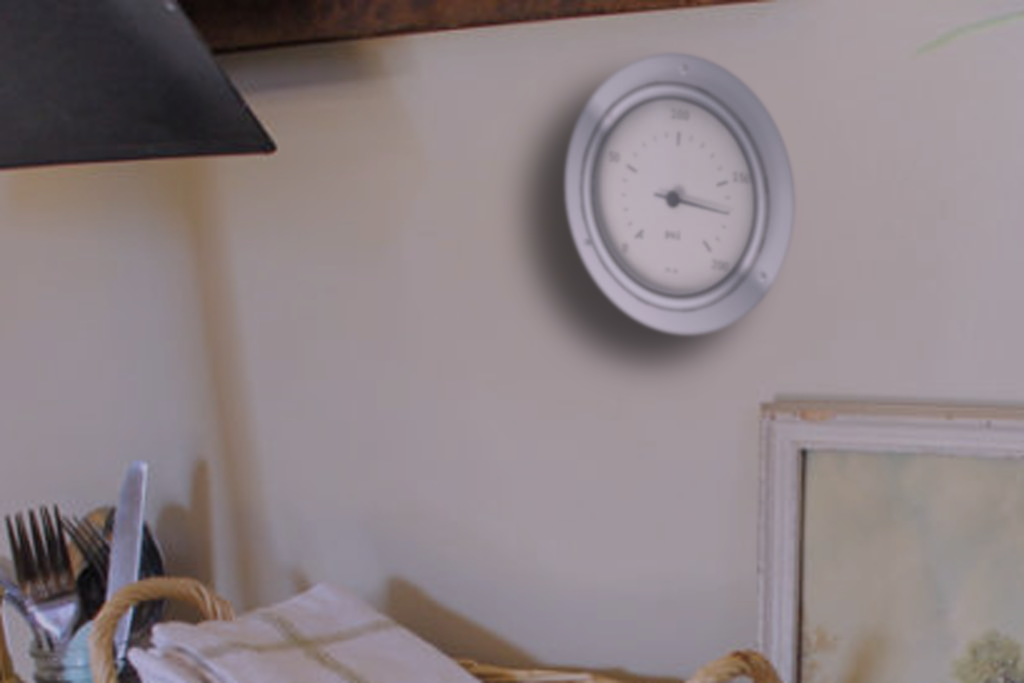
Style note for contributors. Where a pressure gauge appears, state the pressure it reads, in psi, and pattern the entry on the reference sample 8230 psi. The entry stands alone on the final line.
170 psi
